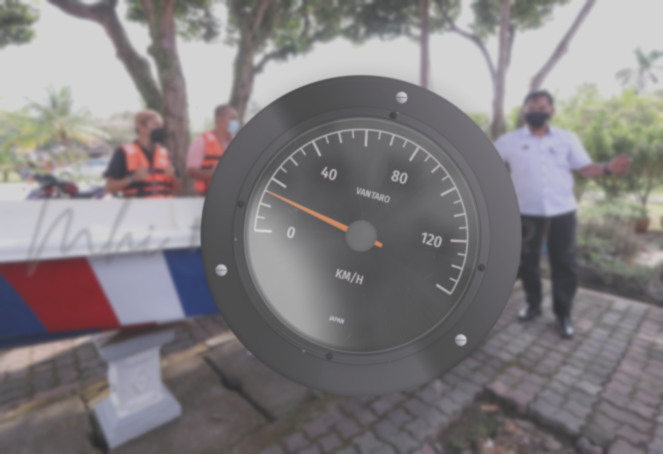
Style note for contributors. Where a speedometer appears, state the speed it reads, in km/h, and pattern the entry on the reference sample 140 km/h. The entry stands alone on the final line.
15 km/h
